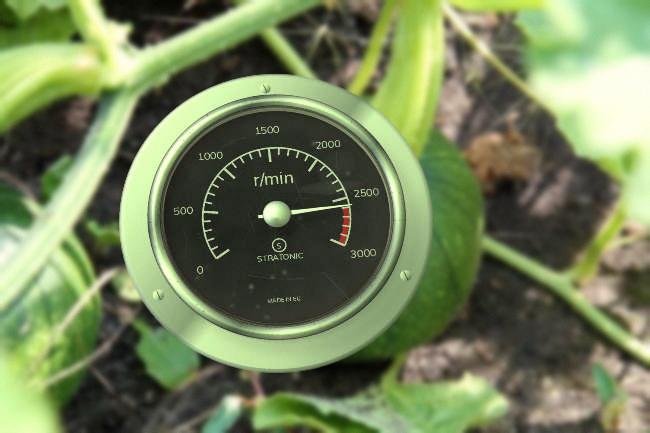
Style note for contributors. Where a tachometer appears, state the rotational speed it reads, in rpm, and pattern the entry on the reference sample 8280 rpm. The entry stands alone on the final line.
2600 rpm
